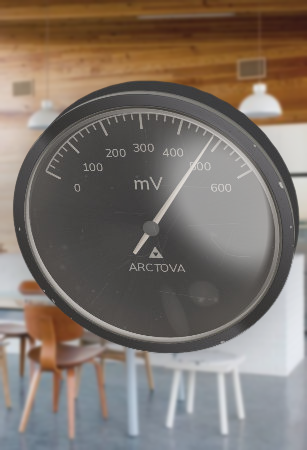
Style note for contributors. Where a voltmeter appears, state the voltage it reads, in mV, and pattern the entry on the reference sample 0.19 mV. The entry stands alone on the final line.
480 mV
